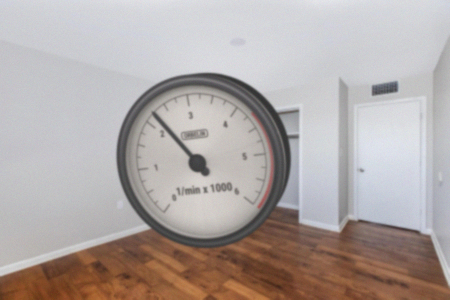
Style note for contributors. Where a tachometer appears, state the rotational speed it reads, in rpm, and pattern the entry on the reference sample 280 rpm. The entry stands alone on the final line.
2250 rpm
